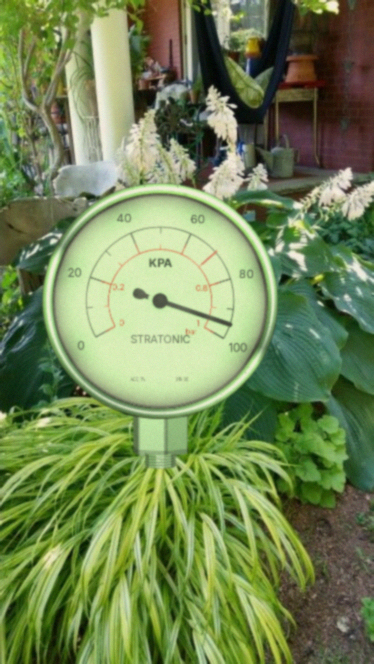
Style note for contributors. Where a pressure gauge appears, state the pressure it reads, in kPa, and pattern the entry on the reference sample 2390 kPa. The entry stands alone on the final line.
95 kPa
